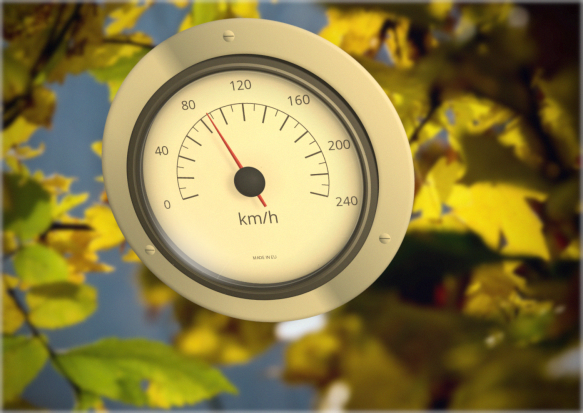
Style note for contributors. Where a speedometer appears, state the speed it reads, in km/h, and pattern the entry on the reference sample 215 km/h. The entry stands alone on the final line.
90 km/h
